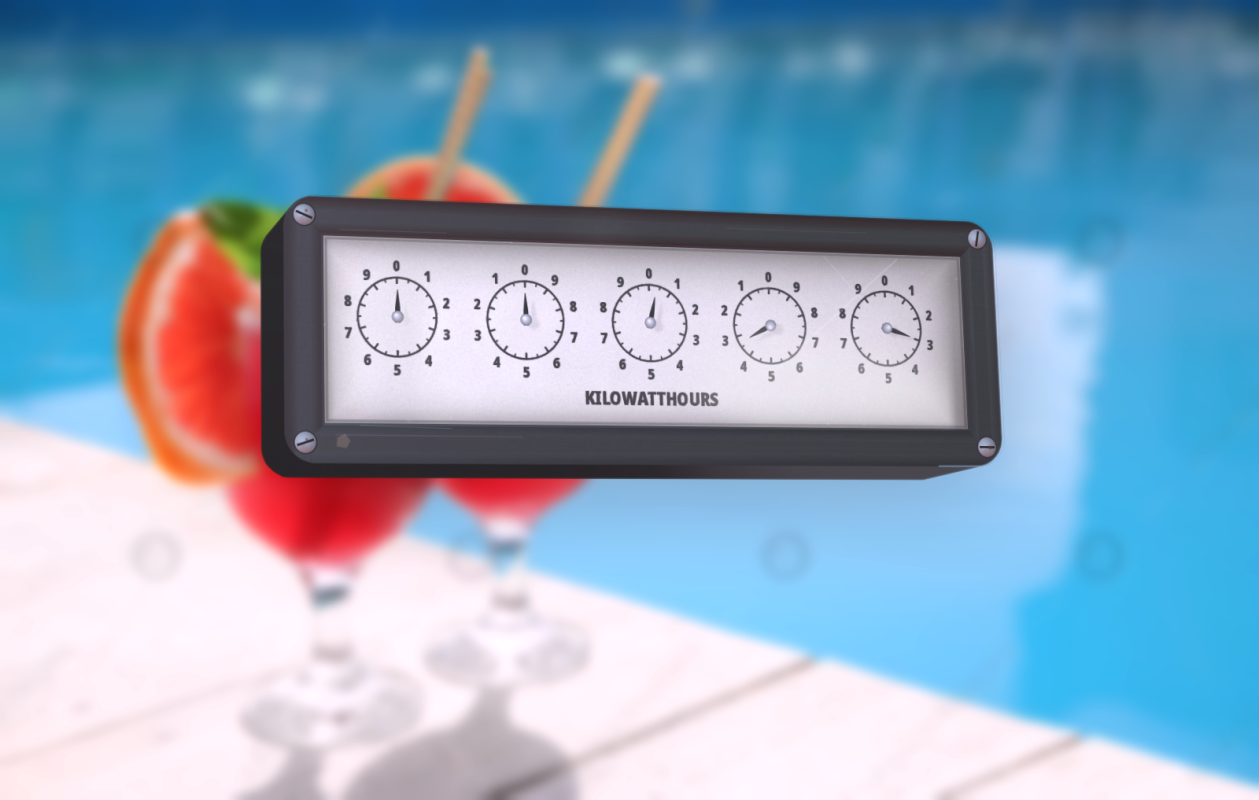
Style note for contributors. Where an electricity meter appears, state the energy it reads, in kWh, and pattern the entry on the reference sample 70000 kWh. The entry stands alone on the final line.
33 kWh
